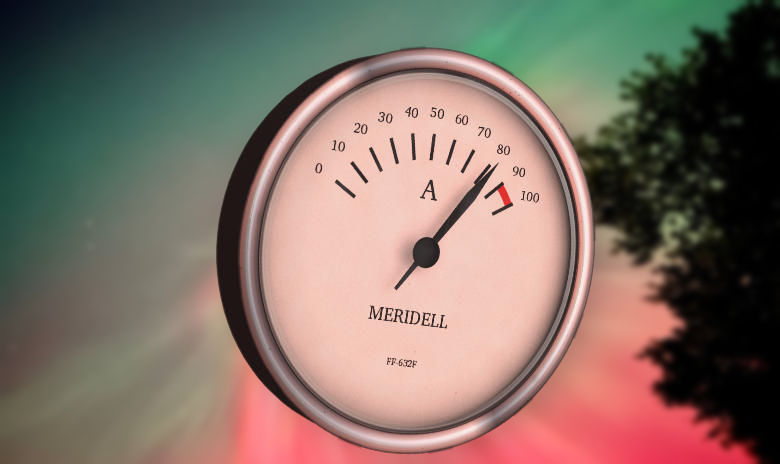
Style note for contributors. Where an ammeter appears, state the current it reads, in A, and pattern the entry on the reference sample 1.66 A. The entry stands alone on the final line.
80 A
